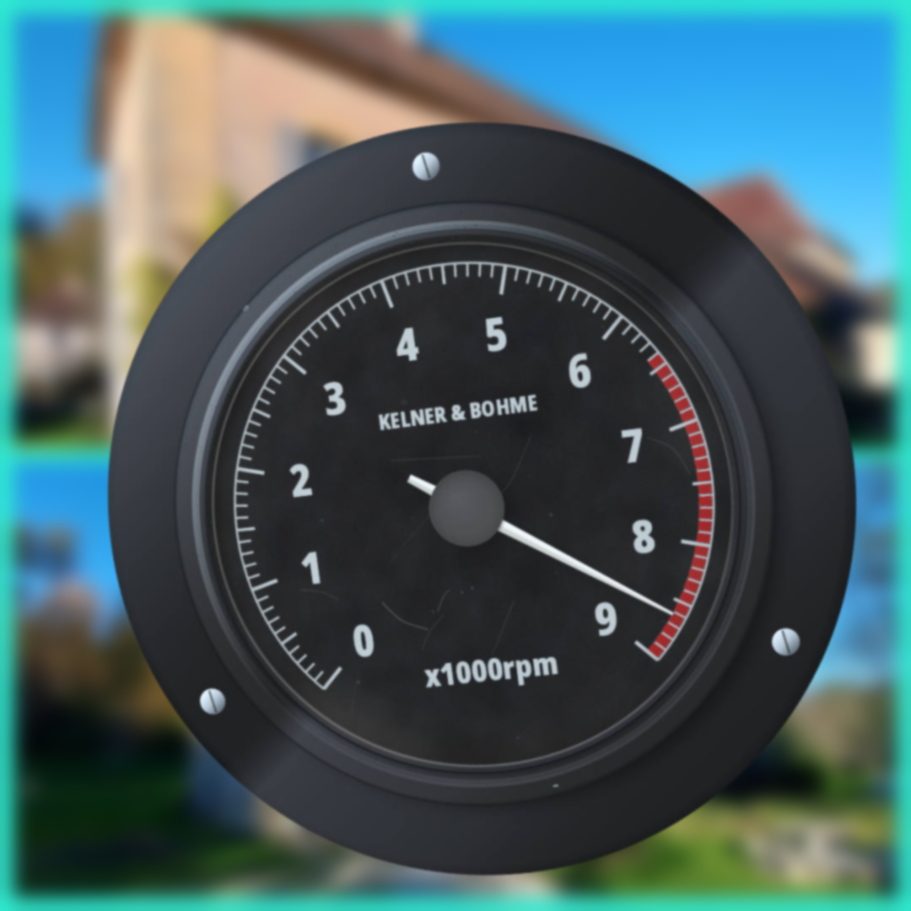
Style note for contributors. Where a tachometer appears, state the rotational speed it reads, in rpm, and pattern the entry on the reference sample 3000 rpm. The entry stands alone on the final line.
8600 rpm
